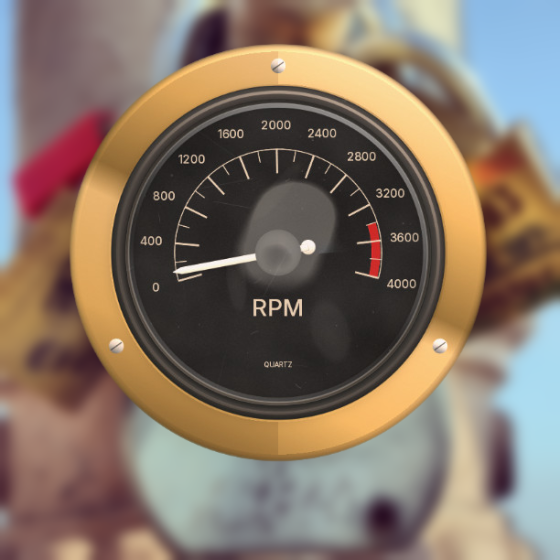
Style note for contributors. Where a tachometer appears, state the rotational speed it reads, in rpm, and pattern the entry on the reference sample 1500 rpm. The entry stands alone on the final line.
100 rpm
